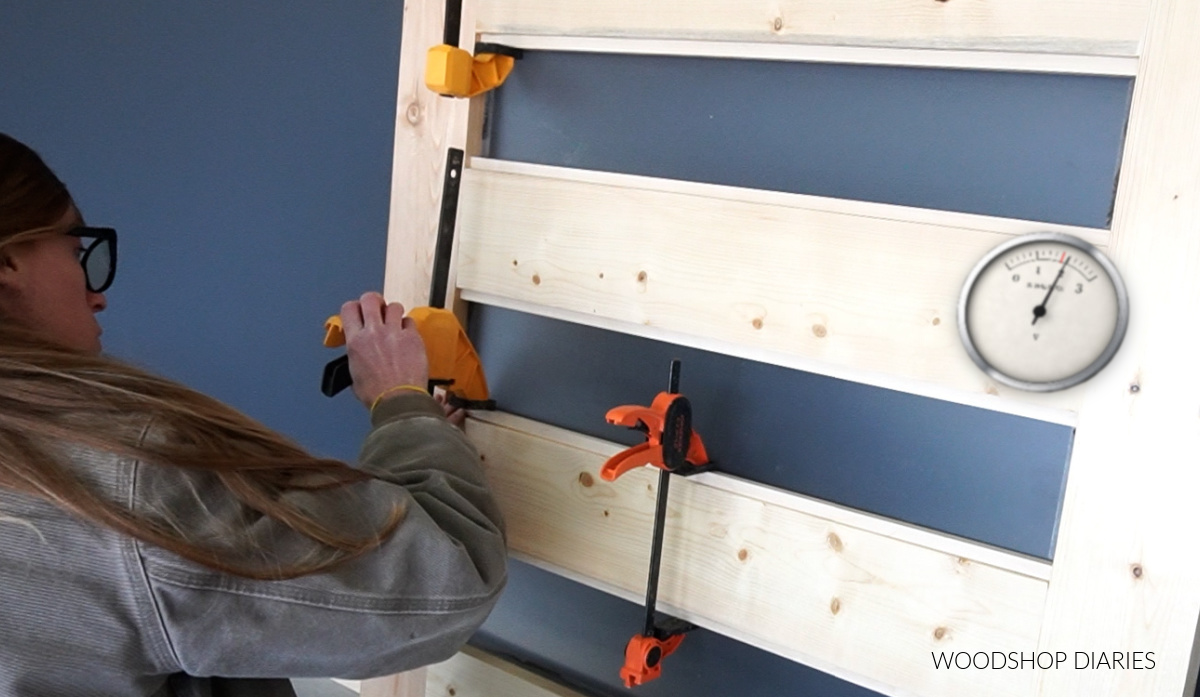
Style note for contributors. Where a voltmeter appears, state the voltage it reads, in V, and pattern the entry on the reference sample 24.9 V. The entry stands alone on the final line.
2 V
